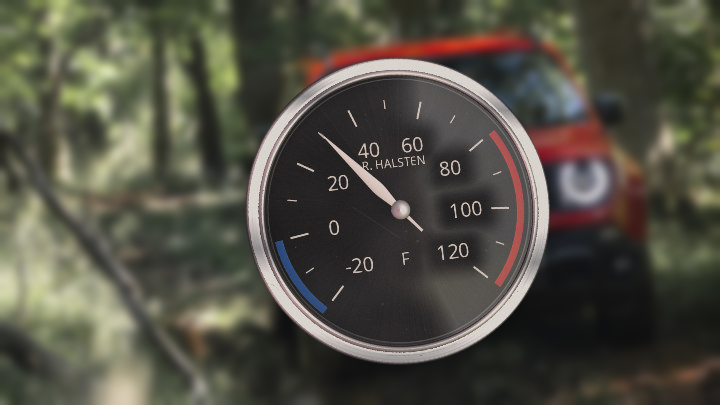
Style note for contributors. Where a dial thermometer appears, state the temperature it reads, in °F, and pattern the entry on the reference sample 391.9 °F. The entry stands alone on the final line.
30 °F
